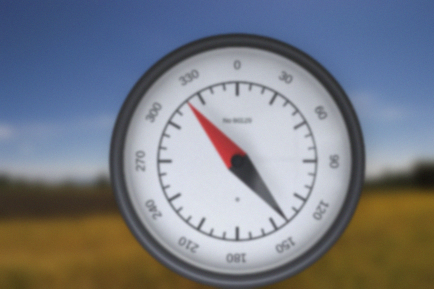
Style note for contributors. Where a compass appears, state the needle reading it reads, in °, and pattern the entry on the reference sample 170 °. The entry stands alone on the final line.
320 °
